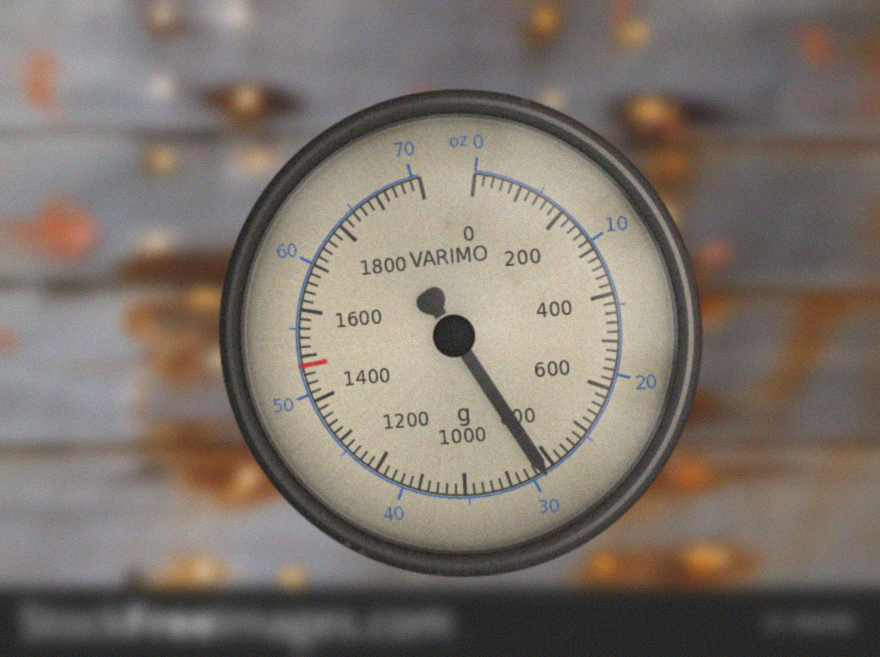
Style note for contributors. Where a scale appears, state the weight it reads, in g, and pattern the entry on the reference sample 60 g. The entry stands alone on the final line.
820 g
